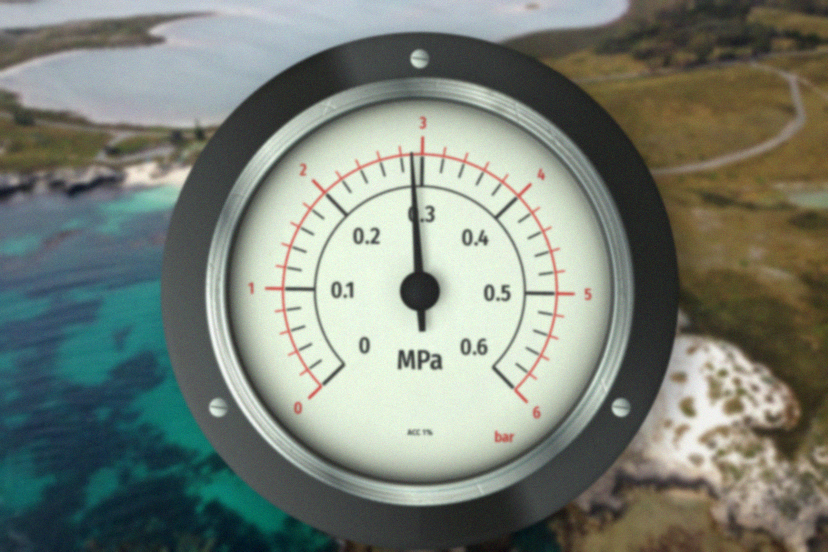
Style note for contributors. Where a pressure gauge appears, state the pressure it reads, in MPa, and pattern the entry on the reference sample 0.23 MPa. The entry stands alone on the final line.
0.29 MPa
